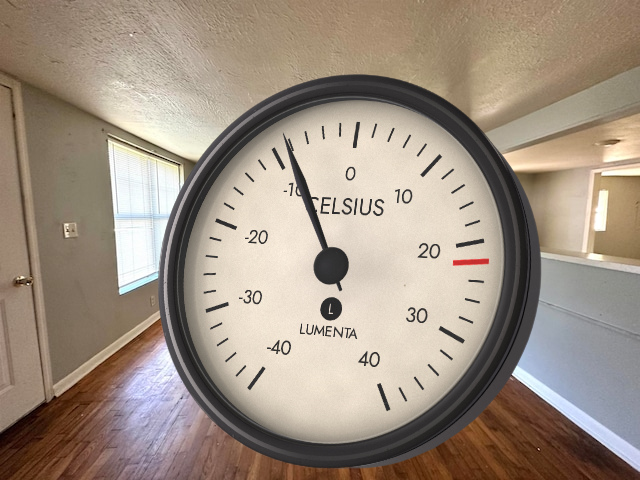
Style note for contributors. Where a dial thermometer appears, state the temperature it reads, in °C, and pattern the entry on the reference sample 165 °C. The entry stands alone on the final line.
-8 °C
